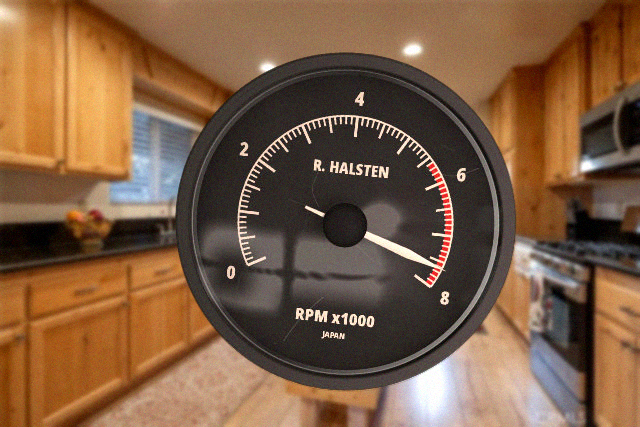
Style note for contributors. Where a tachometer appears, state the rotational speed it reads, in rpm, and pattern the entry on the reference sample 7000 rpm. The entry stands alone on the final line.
7600 rpm
